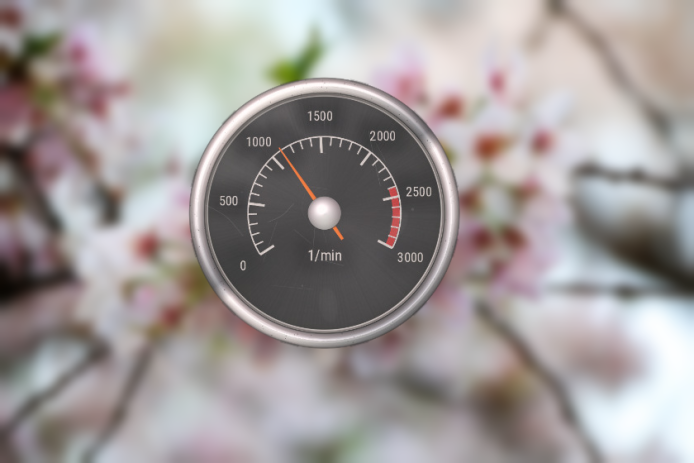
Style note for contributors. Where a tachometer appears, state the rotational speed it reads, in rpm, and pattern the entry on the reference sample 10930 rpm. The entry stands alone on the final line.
1100 rpm
